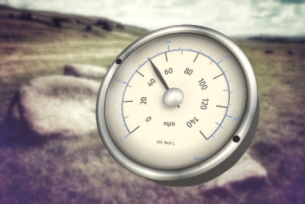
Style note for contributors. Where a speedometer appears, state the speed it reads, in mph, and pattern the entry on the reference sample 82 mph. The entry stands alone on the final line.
50 mph
